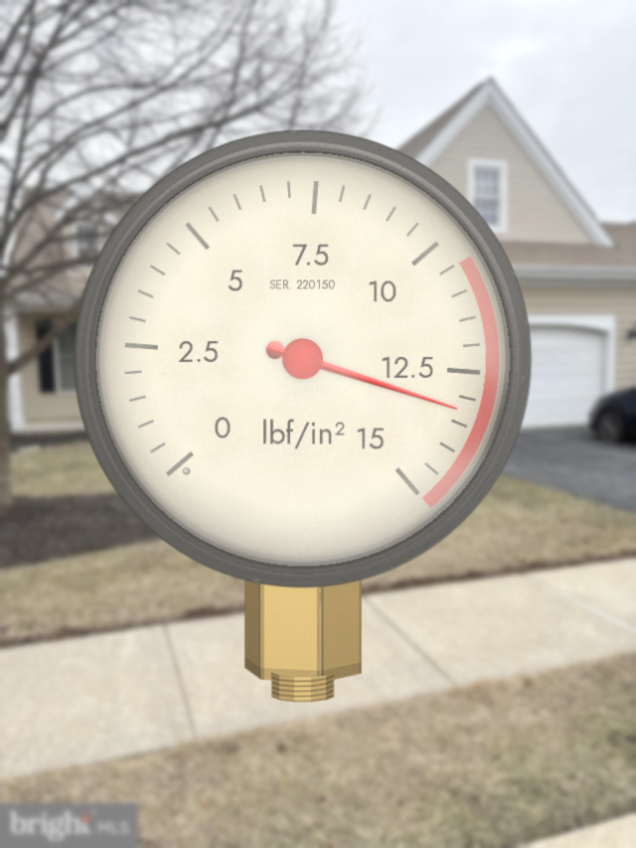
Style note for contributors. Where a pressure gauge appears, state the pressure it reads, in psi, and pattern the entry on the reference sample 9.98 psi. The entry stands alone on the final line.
13.25 psi
